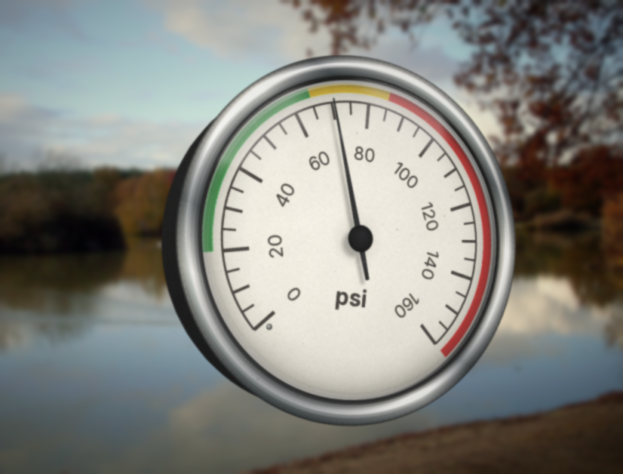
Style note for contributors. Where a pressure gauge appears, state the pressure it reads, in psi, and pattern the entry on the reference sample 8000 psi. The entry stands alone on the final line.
70 psi
